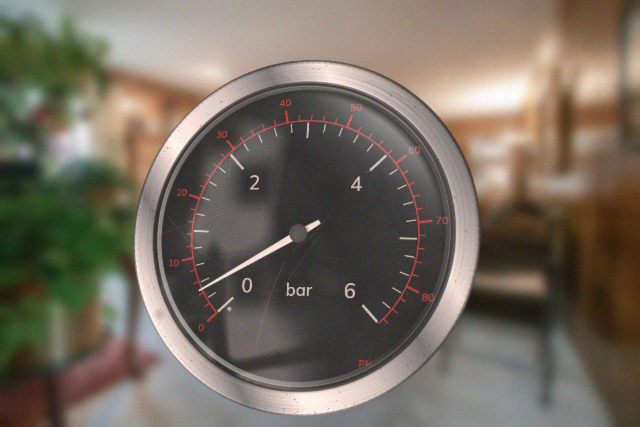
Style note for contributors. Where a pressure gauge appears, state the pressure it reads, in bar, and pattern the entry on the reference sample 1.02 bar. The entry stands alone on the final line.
0.3 bar
